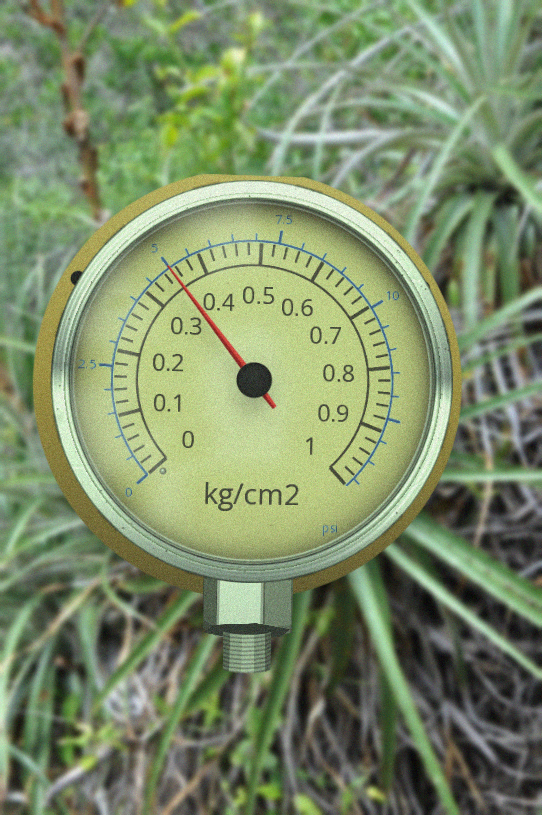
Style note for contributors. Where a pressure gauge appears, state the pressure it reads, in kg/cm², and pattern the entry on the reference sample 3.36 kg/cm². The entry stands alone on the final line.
0.35 kg/cm²
